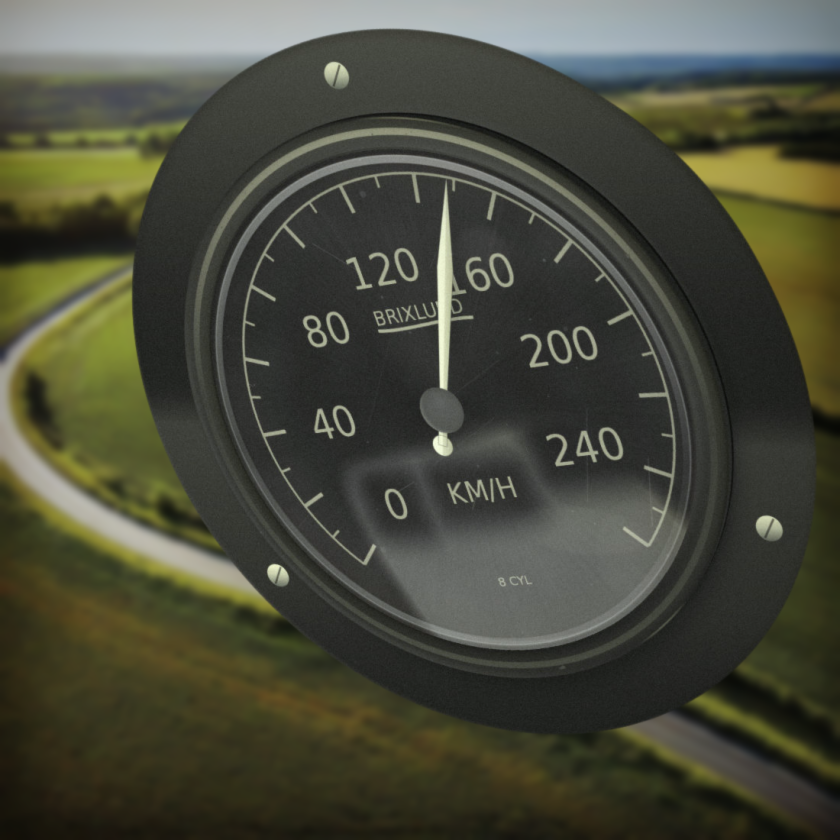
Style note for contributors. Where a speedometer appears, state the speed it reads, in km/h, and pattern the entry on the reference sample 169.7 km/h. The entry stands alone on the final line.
150 km/h
